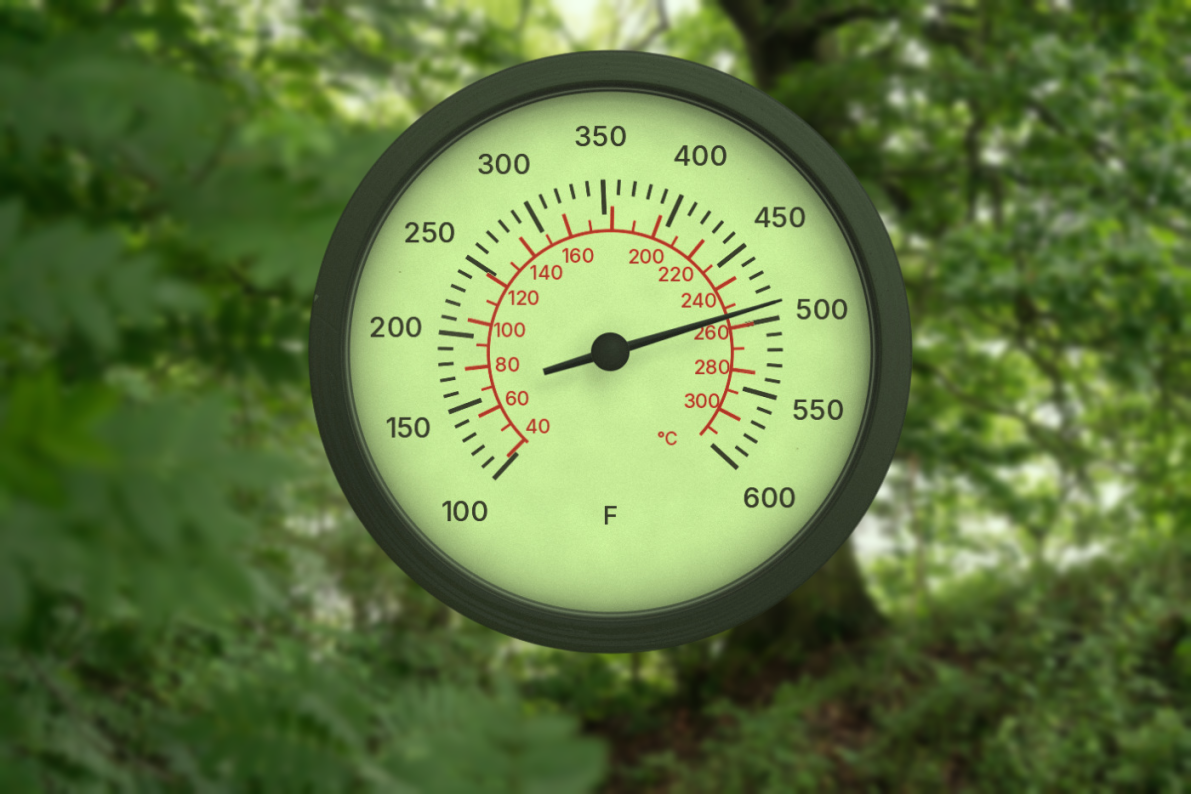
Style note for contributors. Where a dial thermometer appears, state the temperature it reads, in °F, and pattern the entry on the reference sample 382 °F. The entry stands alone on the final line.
490 °F
